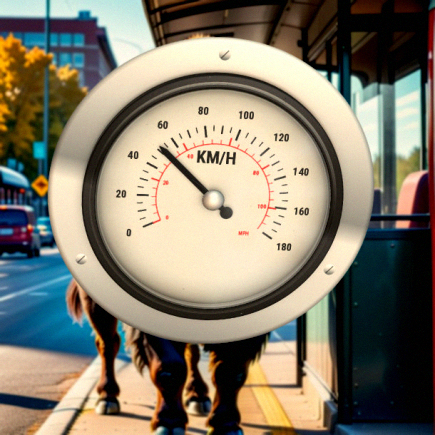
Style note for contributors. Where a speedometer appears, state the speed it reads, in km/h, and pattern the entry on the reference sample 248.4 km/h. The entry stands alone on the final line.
52.5 km/h
